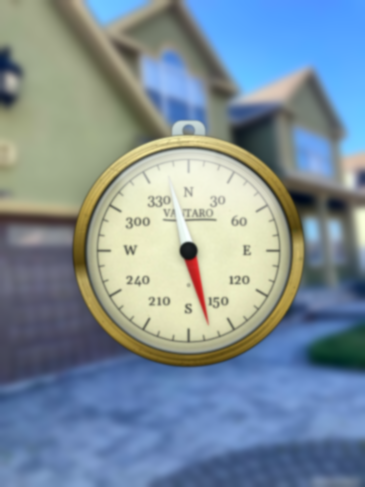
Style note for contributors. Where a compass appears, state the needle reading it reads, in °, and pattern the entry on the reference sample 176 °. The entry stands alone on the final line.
165 °
